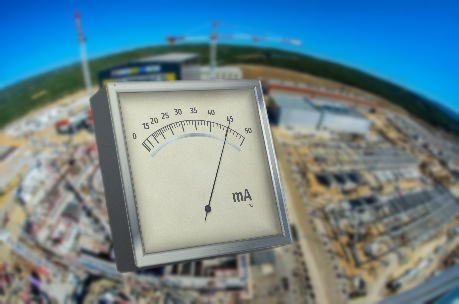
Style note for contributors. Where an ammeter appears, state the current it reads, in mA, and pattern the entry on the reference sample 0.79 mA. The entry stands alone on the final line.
45 mA
